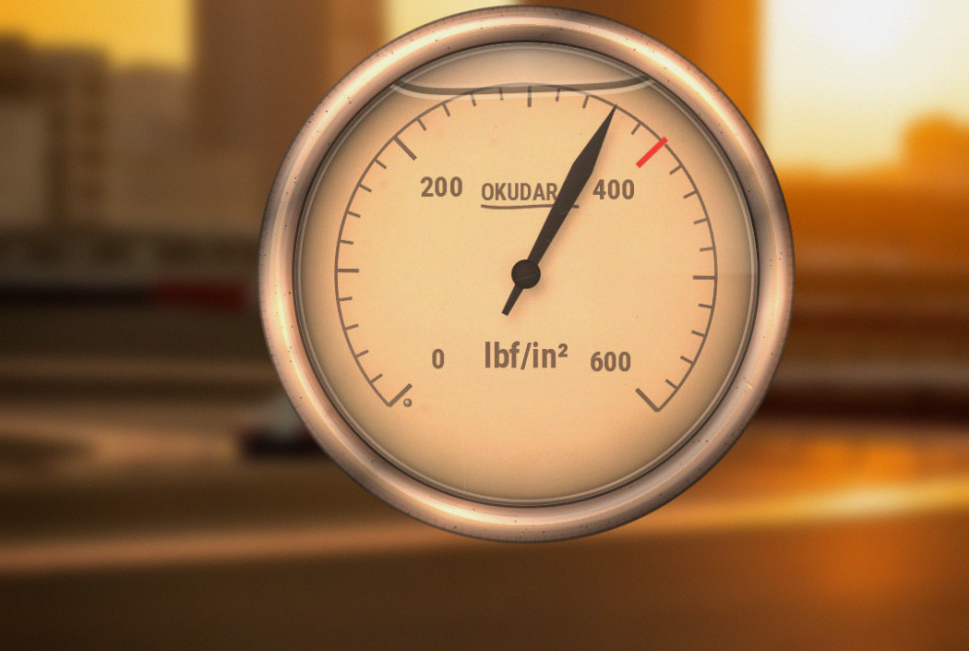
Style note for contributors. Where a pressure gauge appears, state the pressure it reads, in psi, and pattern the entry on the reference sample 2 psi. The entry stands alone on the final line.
360 psi
